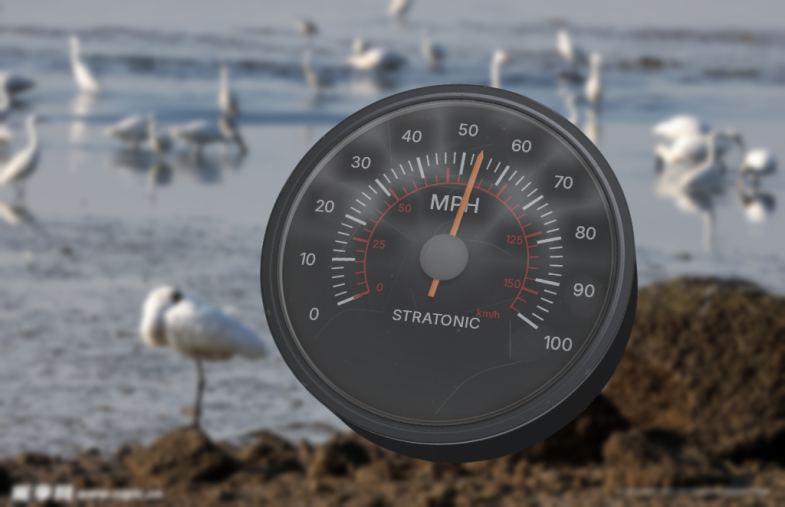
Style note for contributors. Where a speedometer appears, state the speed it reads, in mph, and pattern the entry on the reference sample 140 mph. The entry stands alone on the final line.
54 mph
